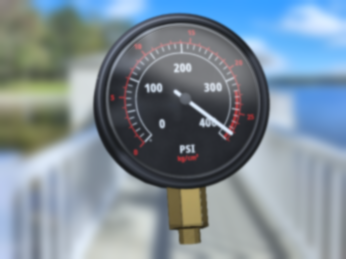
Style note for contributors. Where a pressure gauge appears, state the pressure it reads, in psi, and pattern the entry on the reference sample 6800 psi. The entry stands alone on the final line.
390 psi
